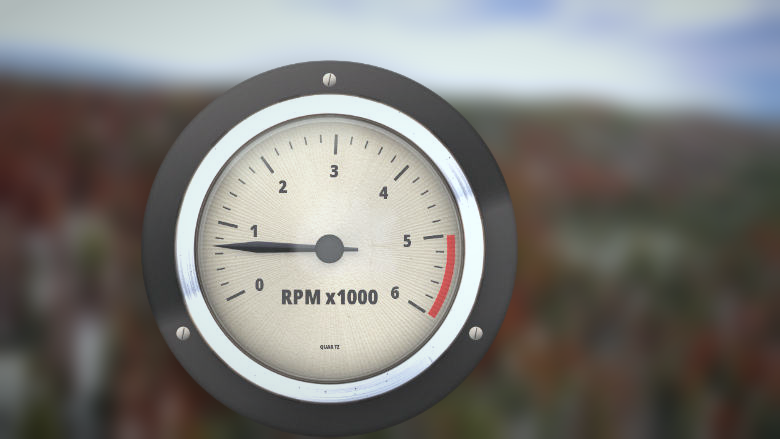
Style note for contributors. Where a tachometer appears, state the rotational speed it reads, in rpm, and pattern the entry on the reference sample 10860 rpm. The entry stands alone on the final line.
700 rpm
